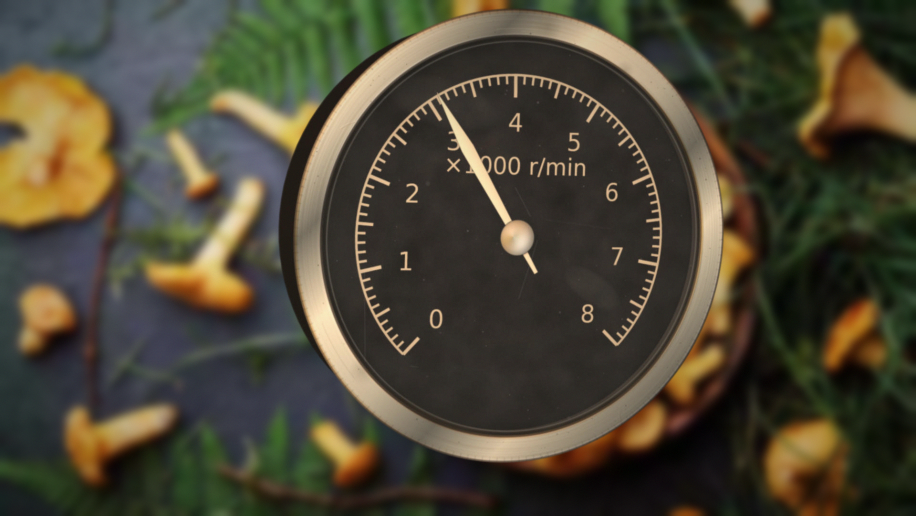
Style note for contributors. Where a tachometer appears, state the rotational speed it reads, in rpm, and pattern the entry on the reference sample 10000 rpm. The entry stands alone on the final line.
3100 rpm
